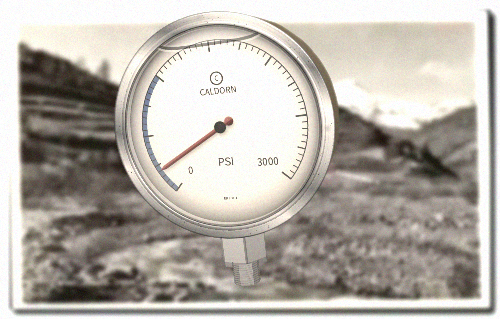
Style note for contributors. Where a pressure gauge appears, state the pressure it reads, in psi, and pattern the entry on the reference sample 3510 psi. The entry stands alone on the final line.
200 psi
